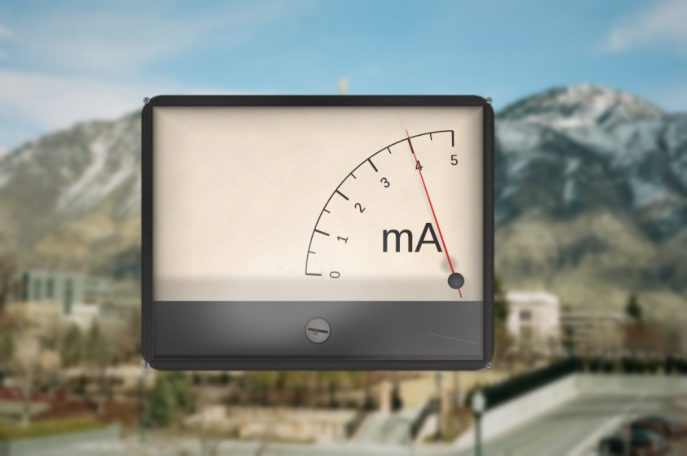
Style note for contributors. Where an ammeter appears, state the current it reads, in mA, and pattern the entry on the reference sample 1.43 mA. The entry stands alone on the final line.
4 mA
